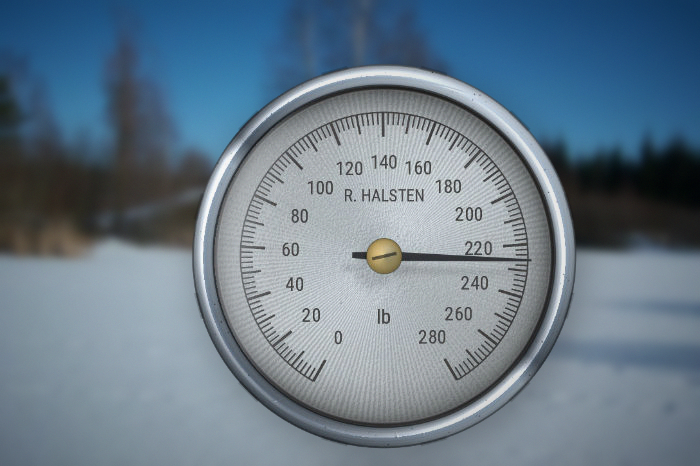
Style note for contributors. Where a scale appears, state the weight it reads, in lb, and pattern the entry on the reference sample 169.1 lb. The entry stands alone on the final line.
226 lb
